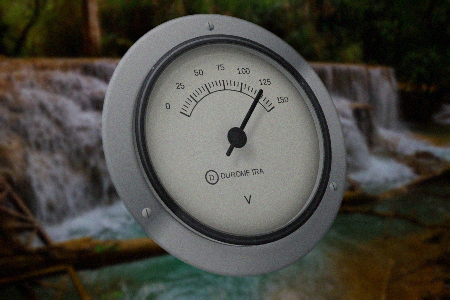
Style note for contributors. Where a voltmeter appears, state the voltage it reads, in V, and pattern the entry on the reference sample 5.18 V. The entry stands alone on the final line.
125 V
